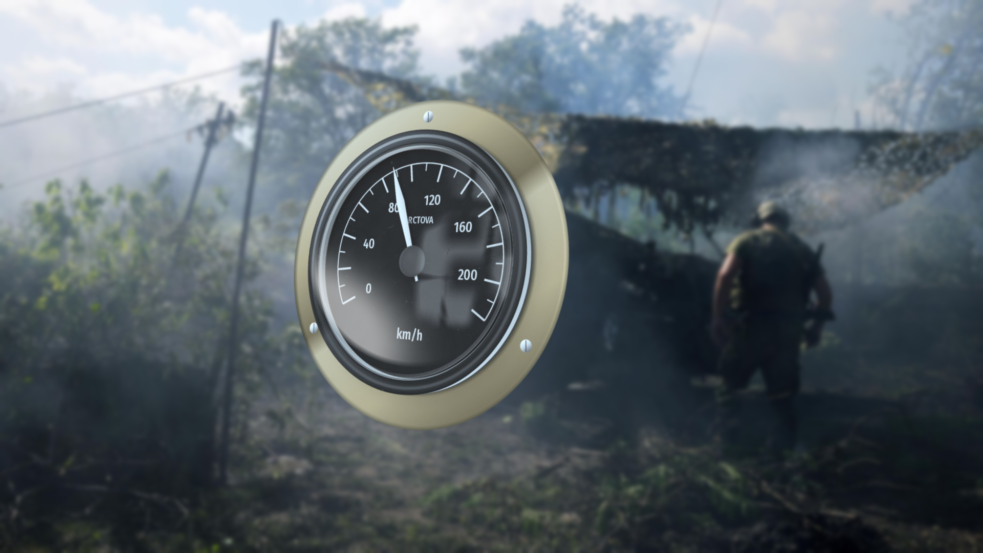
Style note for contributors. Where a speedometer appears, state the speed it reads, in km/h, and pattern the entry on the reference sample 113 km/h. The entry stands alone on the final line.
90 km/h
